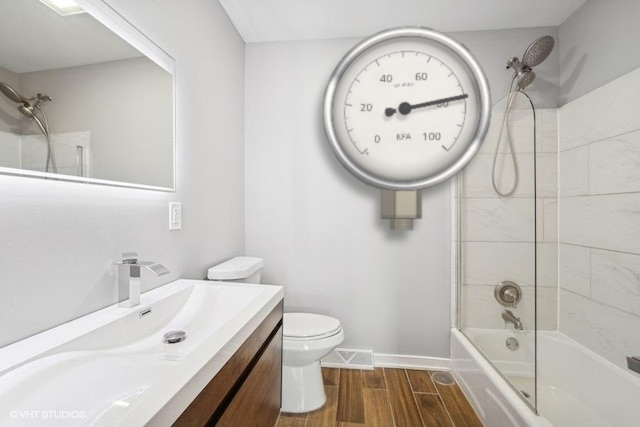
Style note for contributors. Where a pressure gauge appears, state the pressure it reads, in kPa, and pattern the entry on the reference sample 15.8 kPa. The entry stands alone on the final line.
80 kPa
